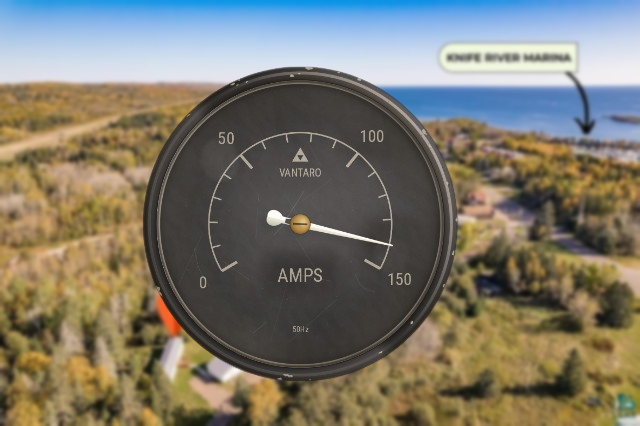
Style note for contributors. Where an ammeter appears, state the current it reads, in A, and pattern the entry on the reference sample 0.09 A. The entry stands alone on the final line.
140 A
